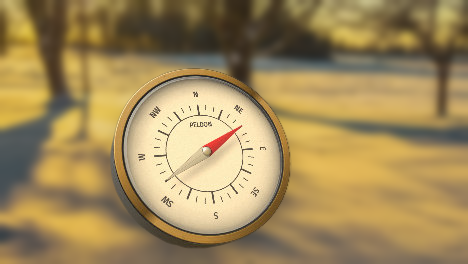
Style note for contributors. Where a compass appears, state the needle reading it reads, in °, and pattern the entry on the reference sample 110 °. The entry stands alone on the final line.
60 °
